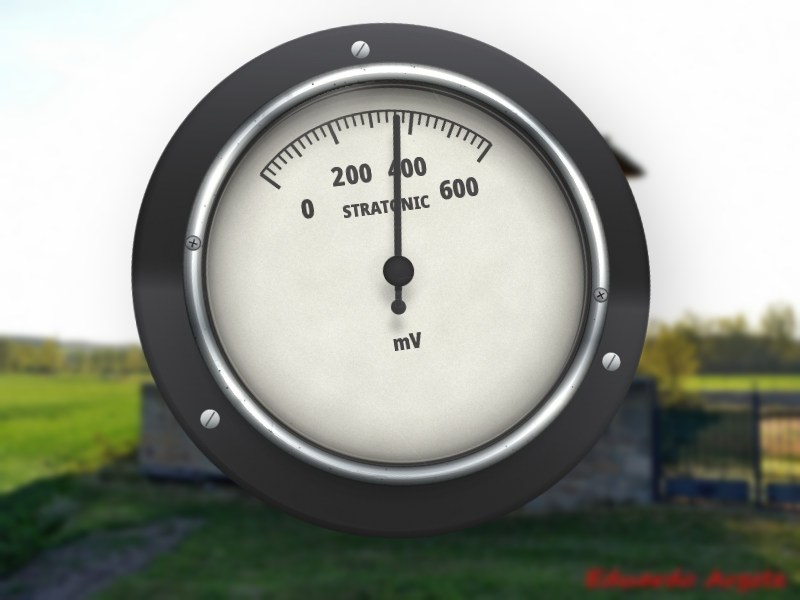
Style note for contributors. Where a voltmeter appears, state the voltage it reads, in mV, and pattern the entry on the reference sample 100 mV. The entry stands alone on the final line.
360 mV
